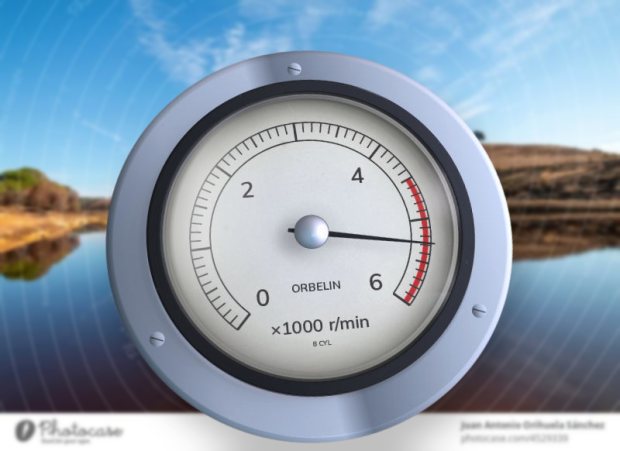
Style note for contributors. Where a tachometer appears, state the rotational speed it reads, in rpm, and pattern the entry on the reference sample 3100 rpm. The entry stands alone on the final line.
5300 rpm
